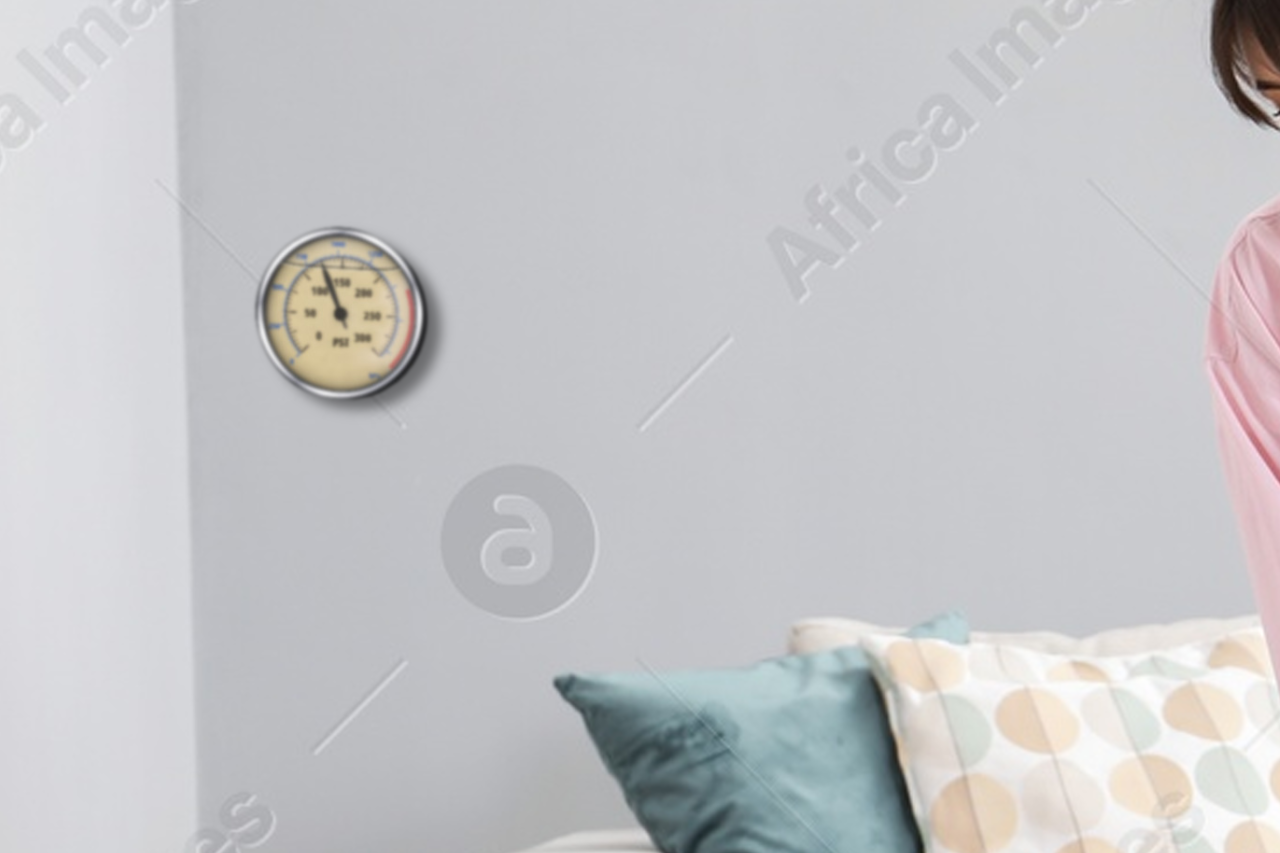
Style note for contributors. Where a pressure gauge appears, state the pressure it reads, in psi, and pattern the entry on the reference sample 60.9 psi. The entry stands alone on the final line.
125 psi
